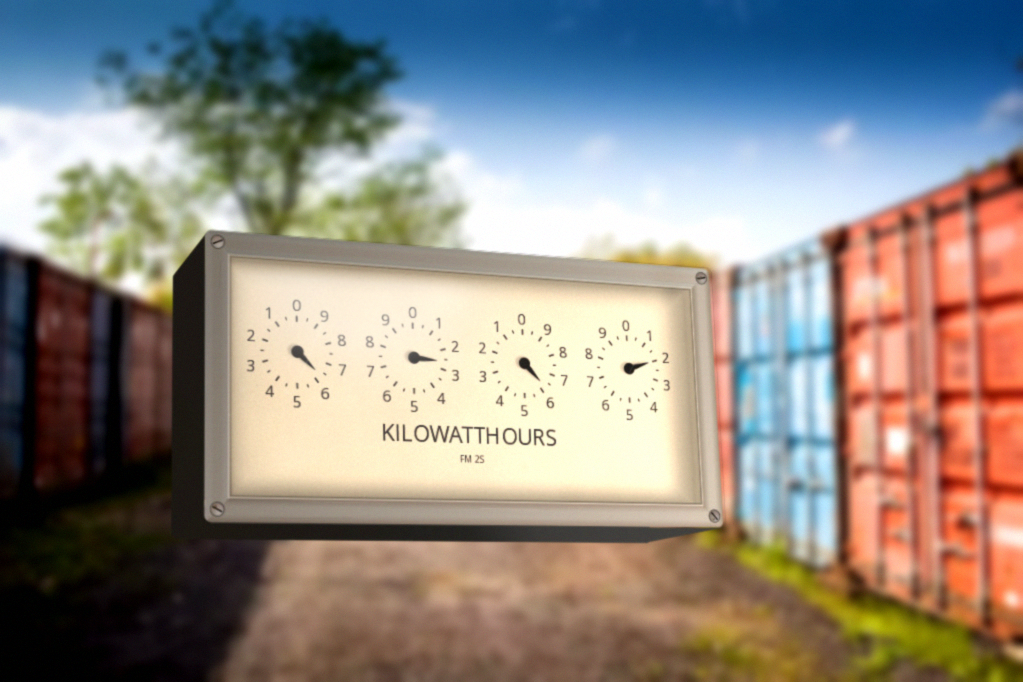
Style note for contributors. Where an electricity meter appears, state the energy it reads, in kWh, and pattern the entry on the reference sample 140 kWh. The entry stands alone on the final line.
6262 kWh
